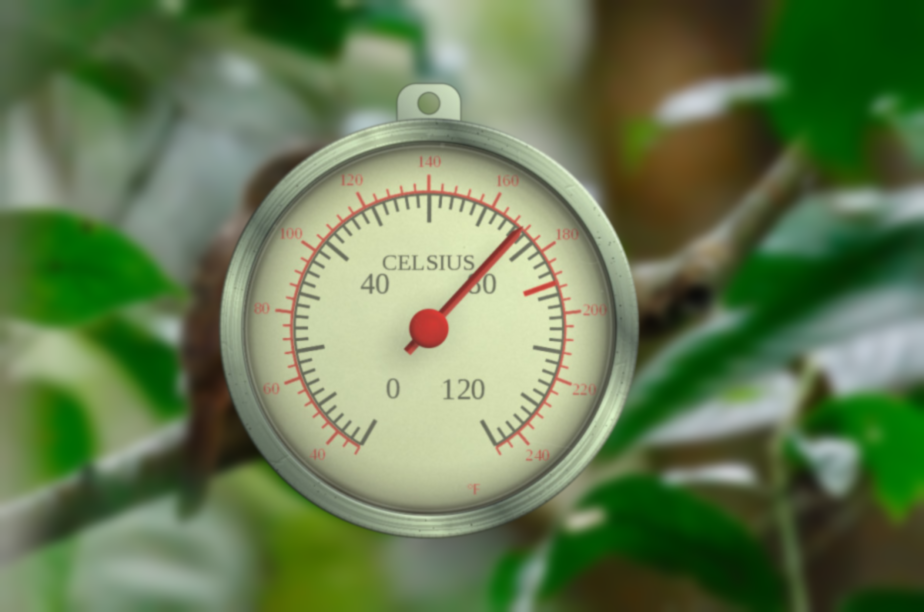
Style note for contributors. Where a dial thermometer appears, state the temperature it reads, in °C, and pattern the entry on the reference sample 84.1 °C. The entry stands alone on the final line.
77 °C
